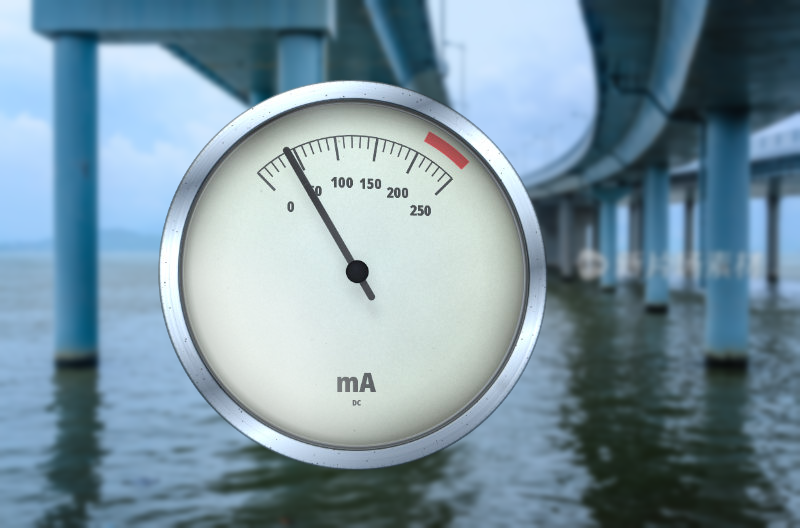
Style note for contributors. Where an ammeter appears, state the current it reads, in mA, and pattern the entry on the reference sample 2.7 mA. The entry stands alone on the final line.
40 mA
